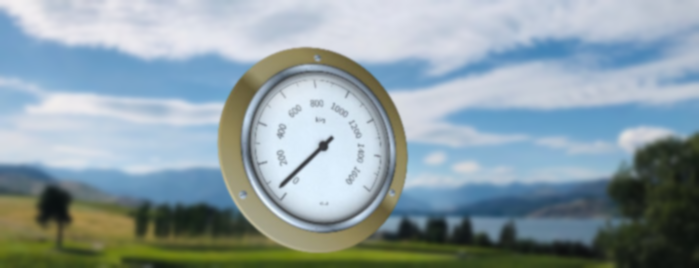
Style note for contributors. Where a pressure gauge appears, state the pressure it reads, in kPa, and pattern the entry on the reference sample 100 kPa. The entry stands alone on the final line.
50 kPa
